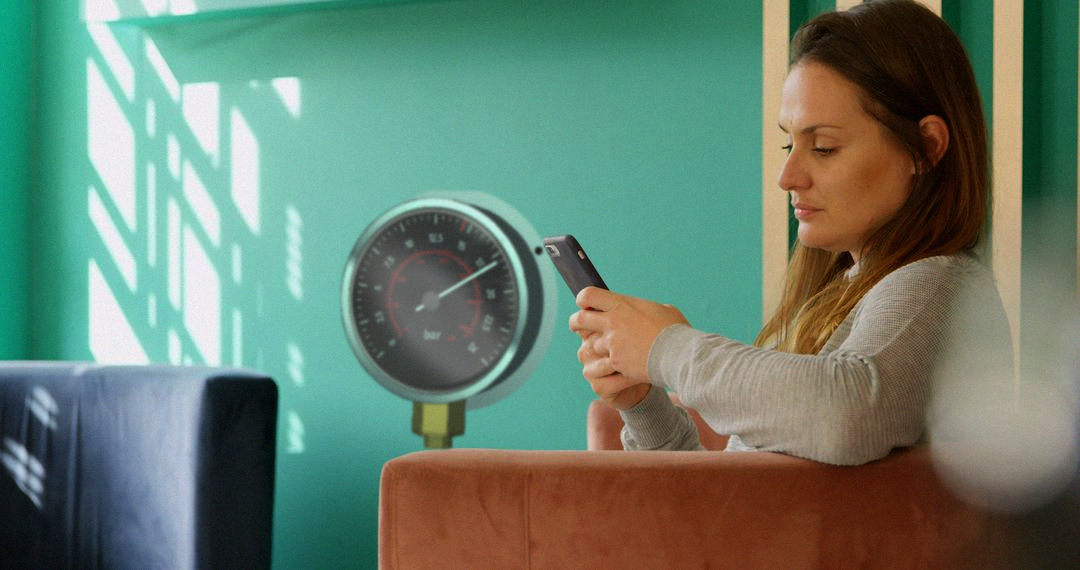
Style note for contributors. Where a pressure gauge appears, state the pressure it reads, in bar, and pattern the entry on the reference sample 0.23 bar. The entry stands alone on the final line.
18 bar
